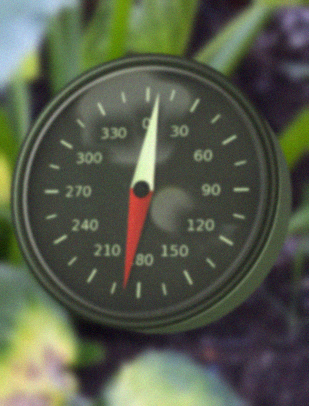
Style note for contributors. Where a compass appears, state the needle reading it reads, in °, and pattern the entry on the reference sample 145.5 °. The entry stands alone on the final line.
187.5 °
